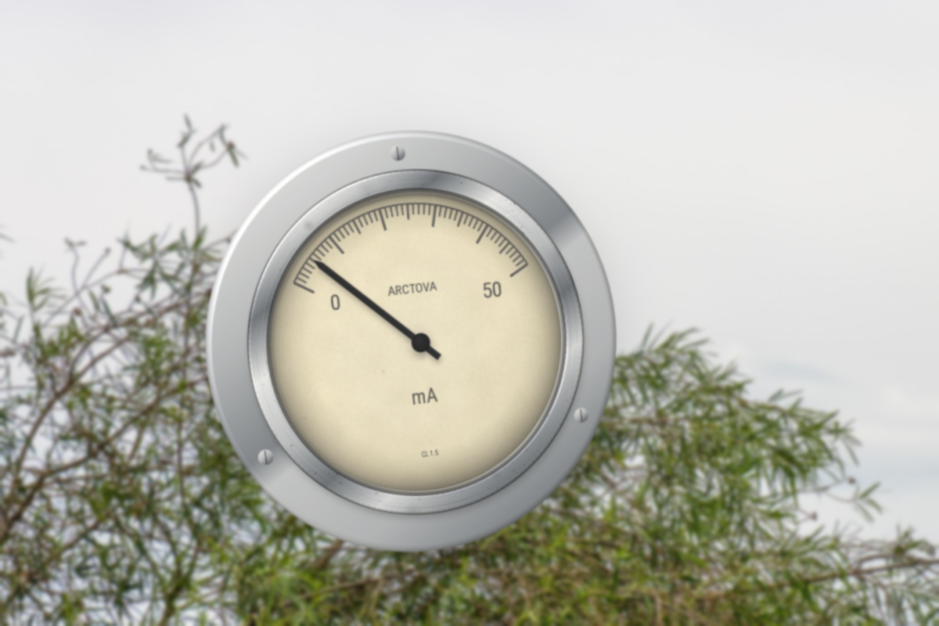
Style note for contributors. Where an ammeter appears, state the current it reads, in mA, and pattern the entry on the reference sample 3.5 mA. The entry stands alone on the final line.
5 mA
